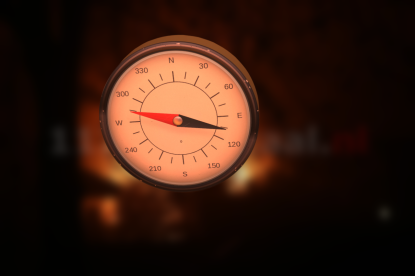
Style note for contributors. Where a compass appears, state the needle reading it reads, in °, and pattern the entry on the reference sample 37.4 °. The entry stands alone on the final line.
285 °
